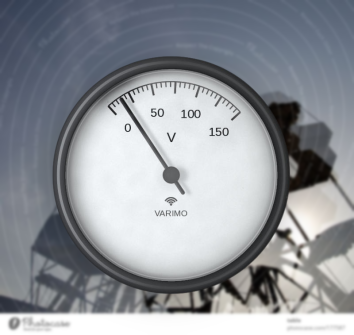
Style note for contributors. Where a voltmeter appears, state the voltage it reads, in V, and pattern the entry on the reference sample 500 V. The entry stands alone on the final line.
15 V
